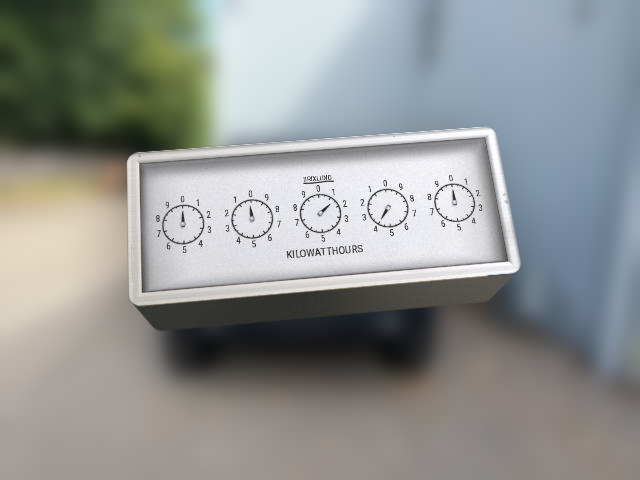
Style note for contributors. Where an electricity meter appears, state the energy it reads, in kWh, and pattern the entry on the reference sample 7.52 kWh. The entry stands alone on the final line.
140 kWh
